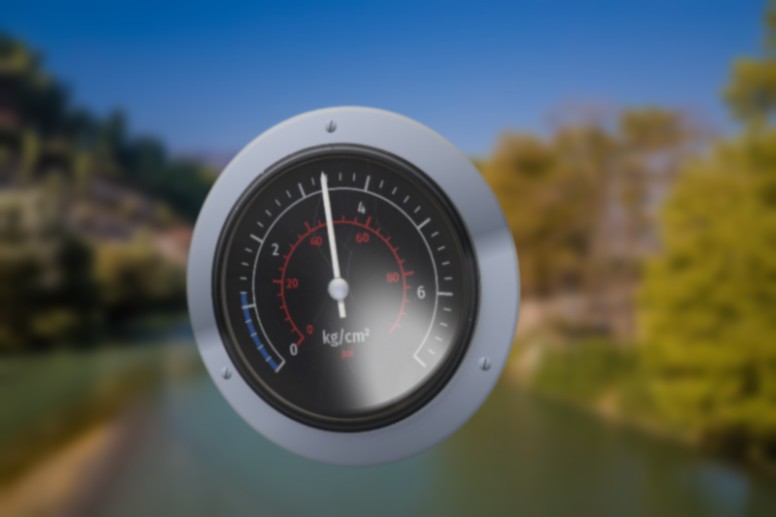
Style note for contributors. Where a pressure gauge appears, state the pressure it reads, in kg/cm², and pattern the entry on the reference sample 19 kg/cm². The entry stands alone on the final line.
3.4 kg/cm²
